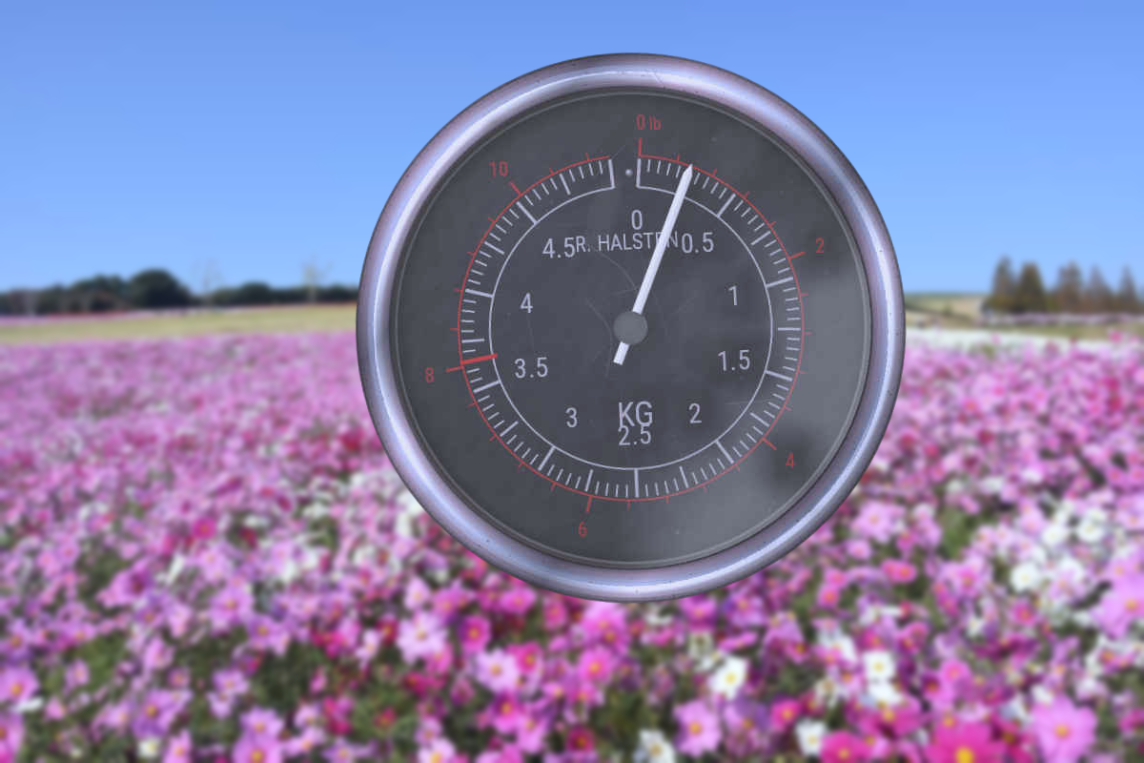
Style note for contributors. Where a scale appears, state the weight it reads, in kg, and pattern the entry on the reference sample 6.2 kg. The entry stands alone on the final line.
0.25 kg
